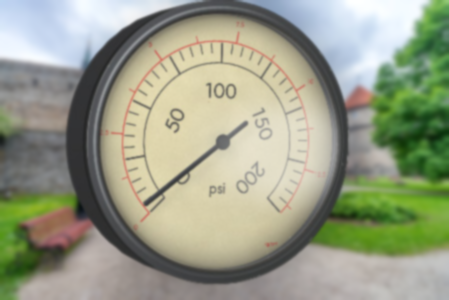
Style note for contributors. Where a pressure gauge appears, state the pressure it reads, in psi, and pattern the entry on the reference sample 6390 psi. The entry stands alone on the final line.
5 psi
